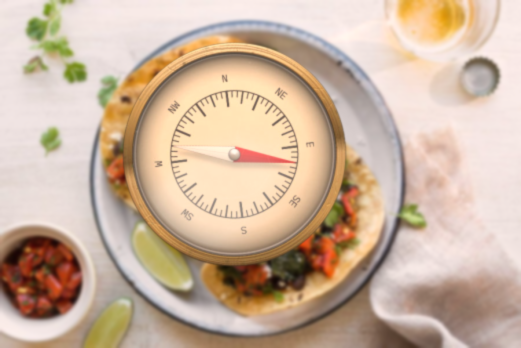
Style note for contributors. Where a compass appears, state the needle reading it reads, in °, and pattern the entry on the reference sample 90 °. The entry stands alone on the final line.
105 °
